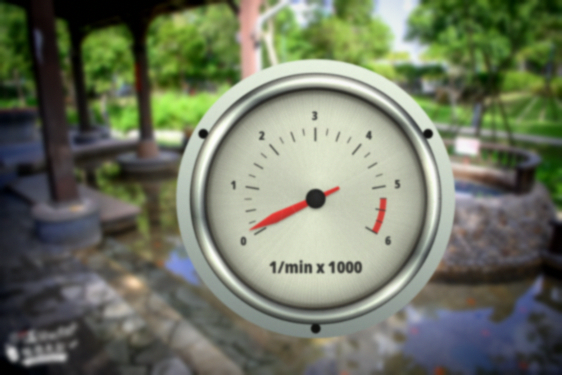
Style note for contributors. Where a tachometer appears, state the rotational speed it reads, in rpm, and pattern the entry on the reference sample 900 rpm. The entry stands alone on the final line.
125 rpm
